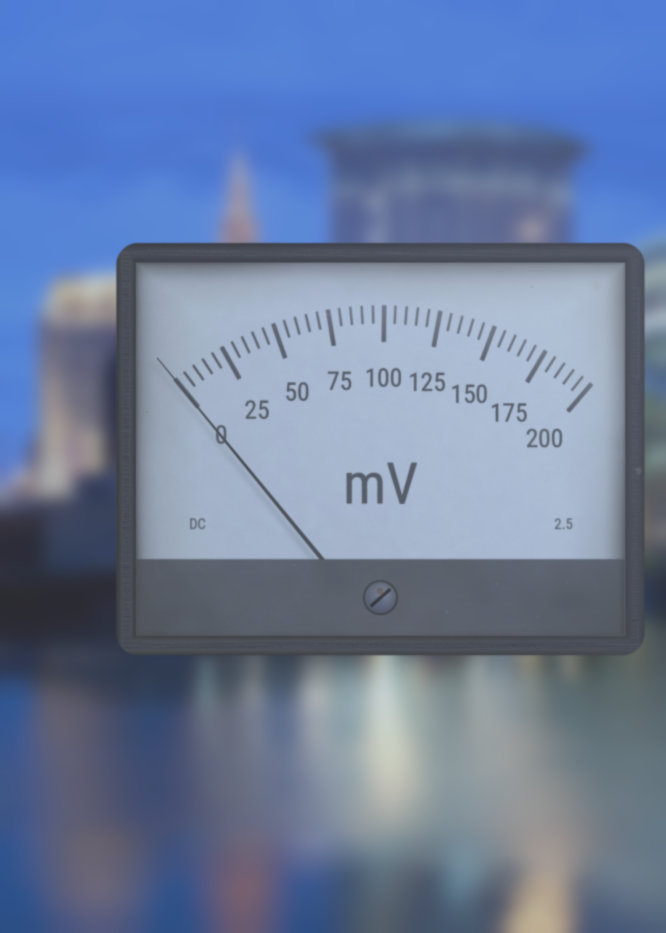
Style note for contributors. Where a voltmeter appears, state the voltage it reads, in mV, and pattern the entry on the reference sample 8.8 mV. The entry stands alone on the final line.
0 mV
